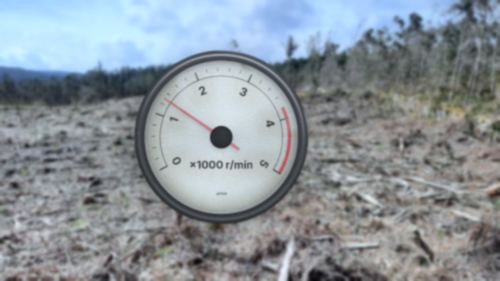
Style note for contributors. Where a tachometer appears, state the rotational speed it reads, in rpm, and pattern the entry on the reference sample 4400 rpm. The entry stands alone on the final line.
1300 rpm
